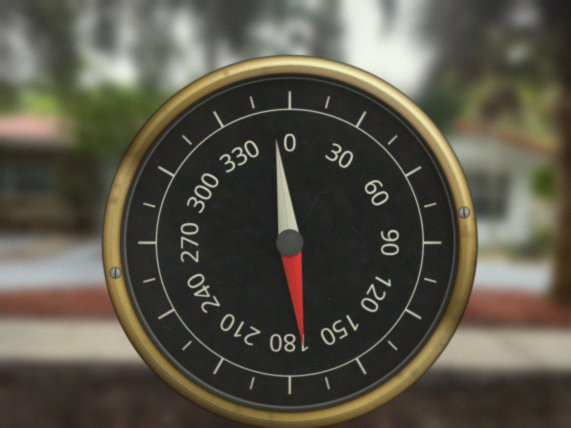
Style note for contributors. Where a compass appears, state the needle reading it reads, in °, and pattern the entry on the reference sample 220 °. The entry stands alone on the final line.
172.5 °
